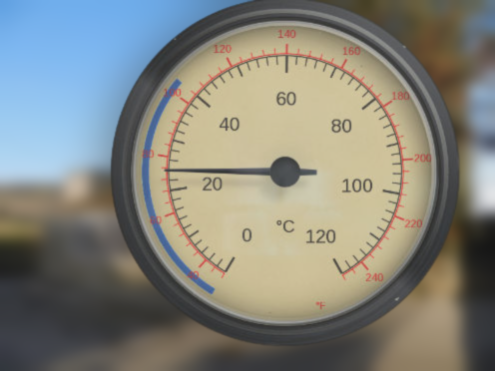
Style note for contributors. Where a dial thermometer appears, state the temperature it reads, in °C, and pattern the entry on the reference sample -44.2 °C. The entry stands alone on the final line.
24 °C
